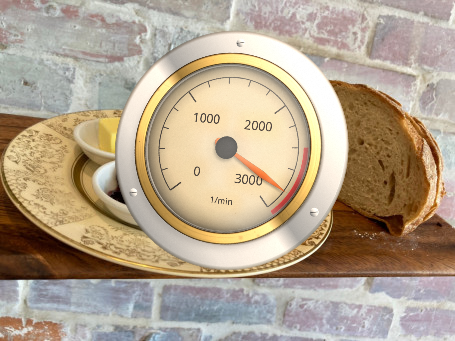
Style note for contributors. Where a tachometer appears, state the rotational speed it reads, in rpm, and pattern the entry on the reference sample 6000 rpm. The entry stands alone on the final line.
2800 rpm
